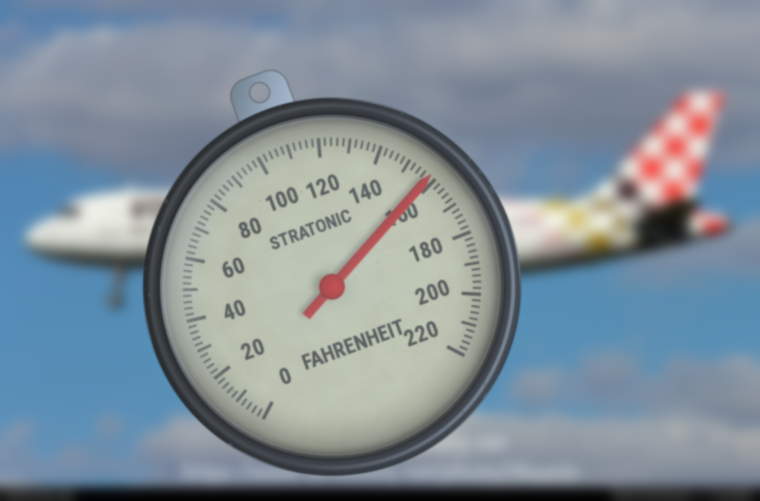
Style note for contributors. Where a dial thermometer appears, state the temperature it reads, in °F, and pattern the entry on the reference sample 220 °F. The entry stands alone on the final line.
158 °F
